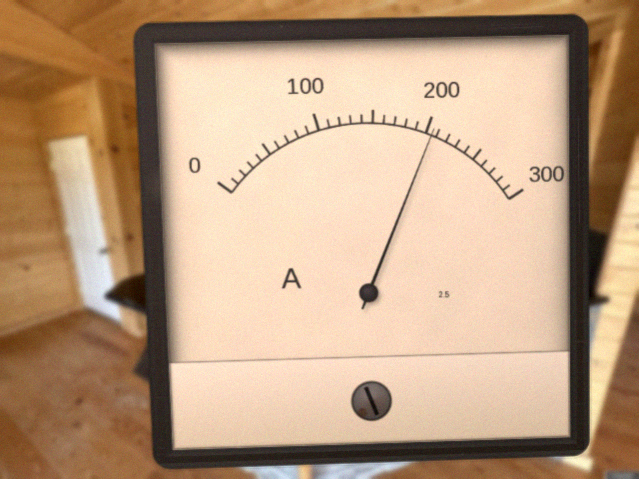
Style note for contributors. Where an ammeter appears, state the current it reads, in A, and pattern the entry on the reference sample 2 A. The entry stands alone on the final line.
205 A
